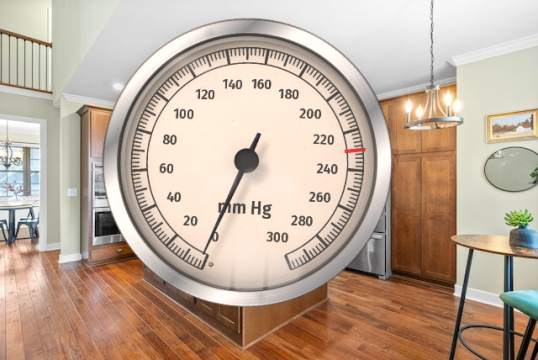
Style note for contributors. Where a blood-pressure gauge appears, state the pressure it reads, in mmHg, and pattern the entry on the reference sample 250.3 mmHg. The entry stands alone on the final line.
2 mmHg
